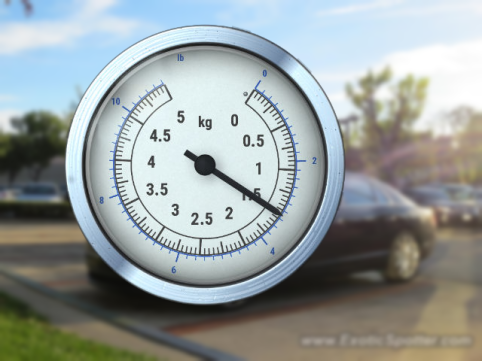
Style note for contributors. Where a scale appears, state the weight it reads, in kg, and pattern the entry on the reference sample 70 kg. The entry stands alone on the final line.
1.5 kg
